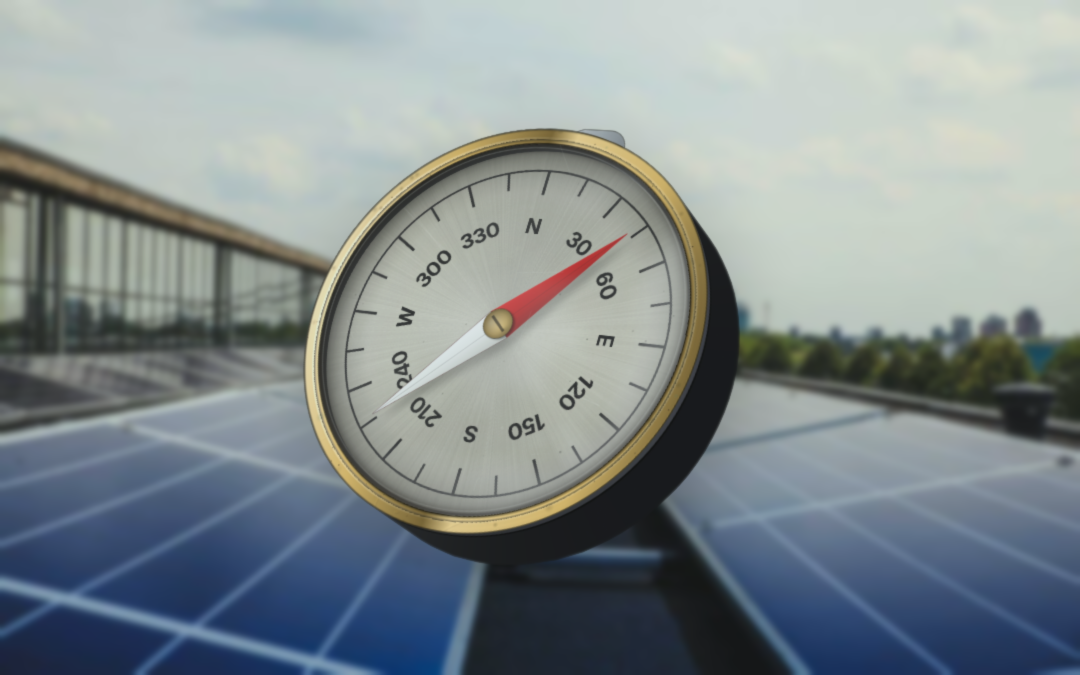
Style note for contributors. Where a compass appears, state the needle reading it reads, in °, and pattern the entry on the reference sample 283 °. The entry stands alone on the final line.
45 °
